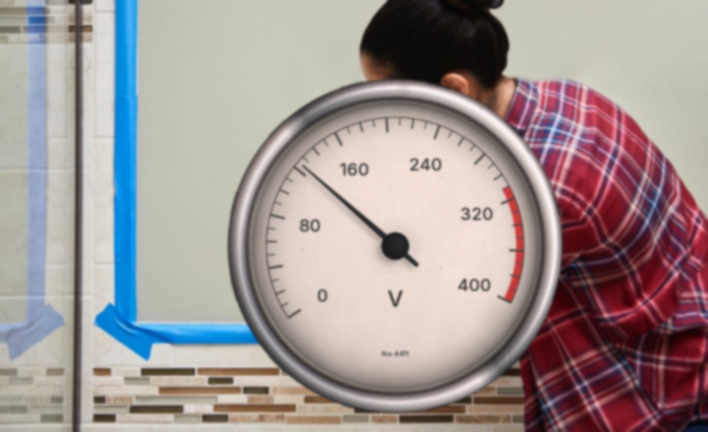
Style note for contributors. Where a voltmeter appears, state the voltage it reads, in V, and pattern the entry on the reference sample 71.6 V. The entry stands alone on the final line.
125 V
